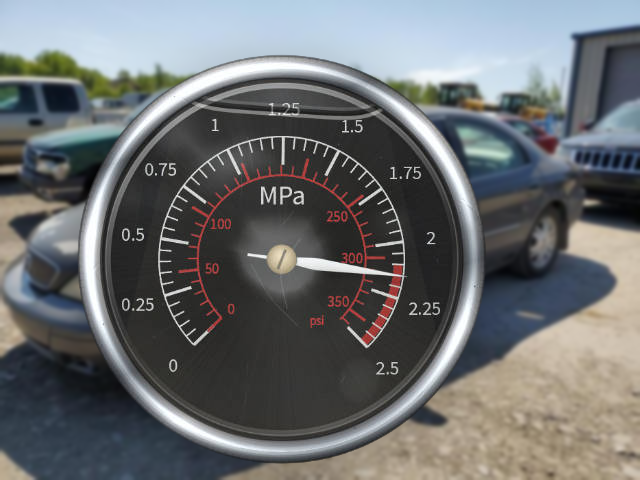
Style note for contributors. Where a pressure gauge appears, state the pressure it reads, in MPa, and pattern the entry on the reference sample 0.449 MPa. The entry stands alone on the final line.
2.15 MPa
